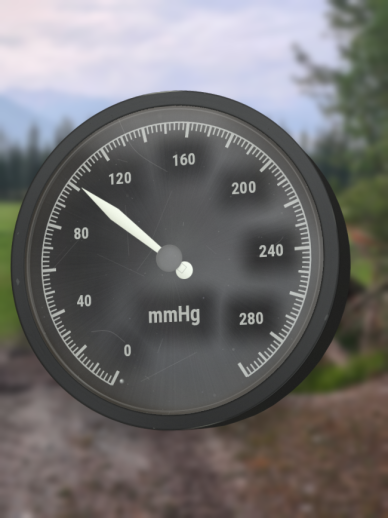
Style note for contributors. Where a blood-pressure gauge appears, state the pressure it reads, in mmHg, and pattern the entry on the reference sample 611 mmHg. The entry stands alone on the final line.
102 mmHg
